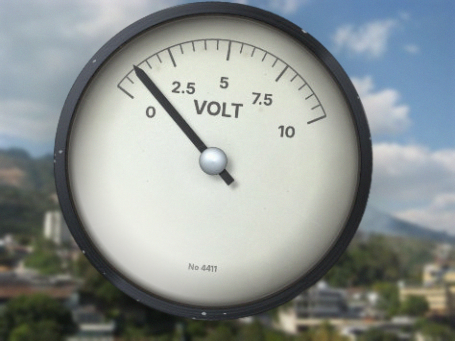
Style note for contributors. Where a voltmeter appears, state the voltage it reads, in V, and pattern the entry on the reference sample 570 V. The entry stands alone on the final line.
1 V
